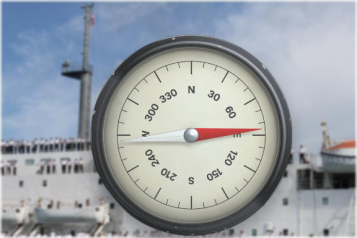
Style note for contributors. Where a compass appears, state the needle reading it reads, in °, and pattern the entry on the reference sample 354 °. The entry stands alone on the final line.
85 °
